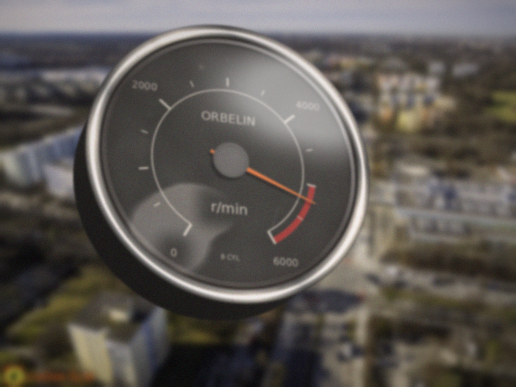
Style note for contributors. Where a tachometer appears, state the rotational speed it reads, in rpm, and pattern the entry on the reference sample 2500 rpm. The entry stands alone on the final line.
5250 rpm
